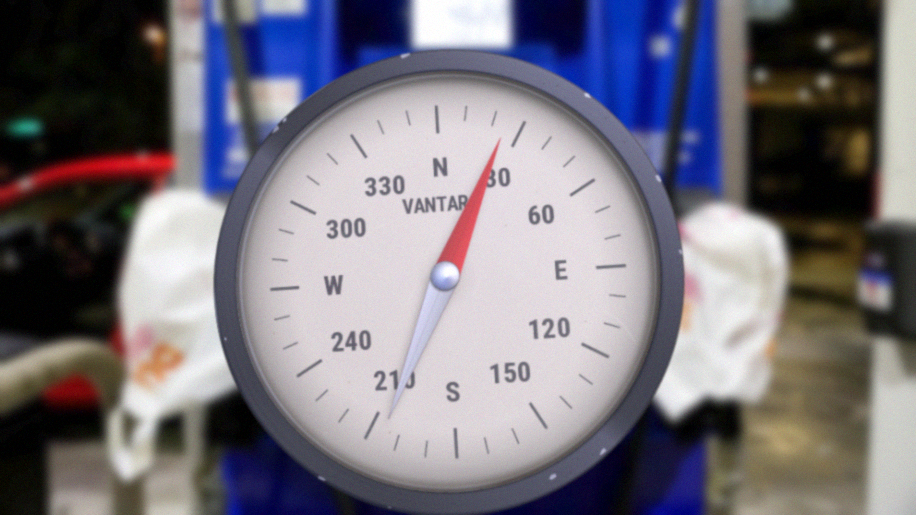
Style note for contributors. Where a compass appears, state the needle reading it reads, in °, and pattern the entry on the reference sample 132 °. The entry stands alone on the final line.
25 °
